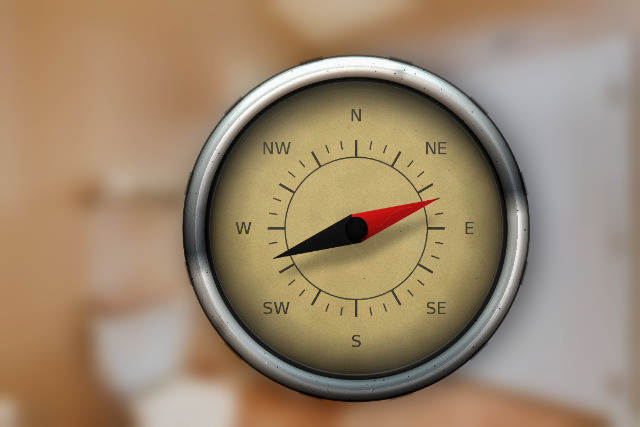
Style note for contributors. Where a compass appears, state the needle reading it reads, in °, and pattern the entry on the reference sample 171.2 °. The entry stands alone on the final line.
70 °
